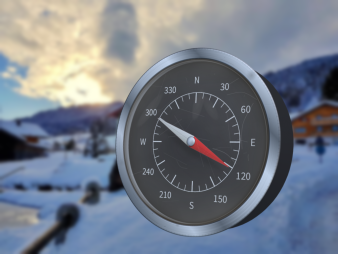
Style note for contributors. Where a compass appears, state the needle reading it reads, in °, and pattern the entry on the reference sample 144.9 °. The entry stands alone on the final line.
120 °
